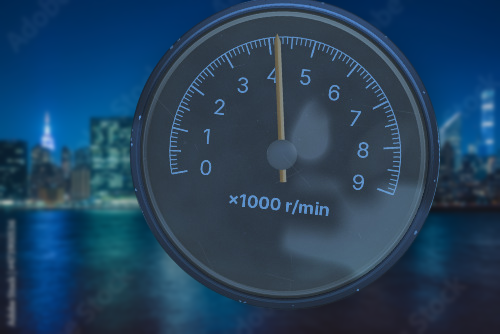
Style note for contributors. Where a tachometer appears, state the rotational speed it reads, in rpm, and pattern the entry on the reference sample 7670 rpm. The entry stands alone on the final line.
4200 rpm
